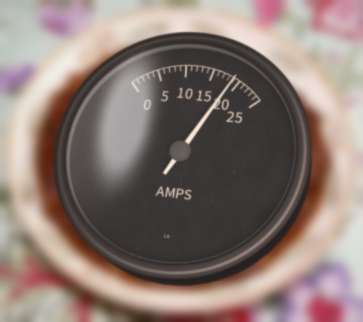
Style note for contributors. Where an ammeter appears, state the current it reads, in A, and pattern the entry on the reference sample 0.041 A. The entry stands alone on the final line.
19 A
